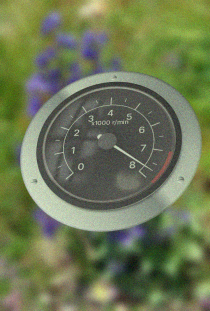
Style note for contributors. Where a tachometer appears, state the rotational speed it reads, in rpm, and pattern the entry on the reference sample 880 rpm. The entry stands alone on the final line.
7750 rpm
